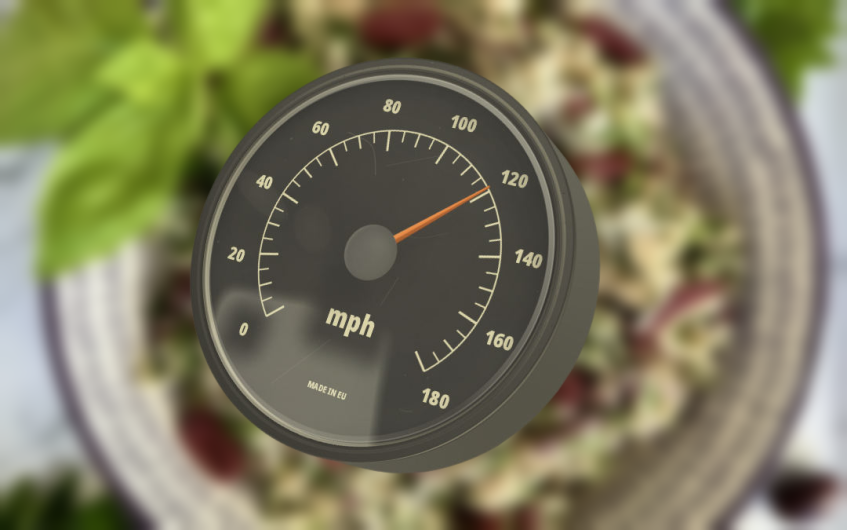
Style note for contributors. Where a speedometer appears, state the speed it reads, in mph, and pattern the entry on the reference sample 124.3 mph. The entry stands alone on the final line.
120 mph
